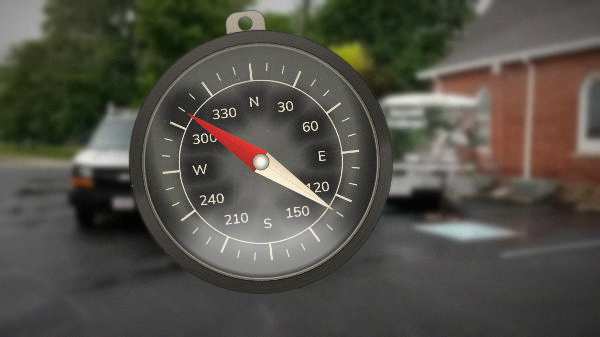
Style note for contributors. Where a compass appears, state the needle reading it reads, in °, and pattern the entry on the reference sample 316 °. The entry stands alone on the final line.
310 °
